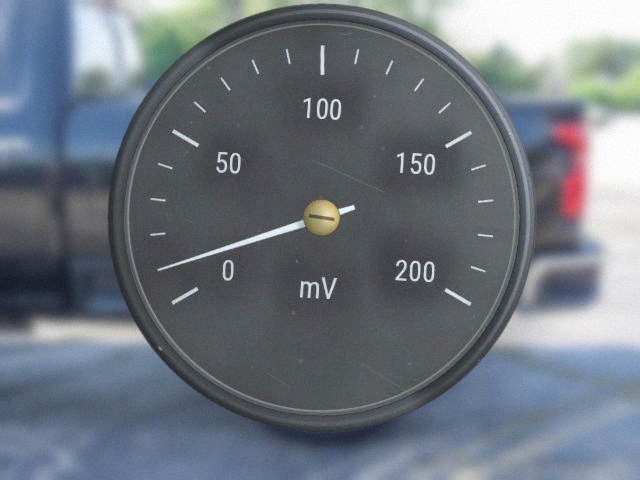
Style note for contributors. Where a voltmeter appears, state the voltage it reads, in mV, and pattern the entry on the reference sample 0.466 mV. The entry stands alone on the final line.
10 mV
